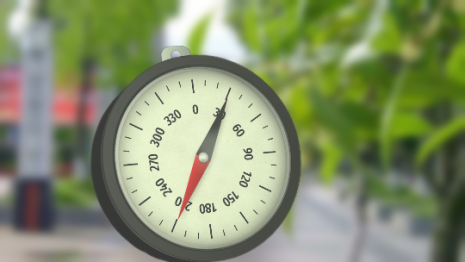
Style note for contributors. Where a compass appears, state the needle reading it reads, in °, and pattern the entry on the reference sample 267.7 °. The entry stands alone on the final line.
210 °
